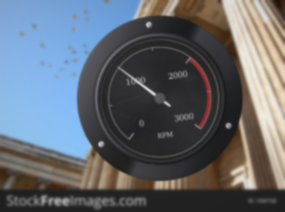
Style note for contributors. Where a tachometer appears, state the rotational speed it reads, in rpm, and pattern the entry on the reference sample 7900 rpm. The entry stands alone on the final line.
1000 rpm
